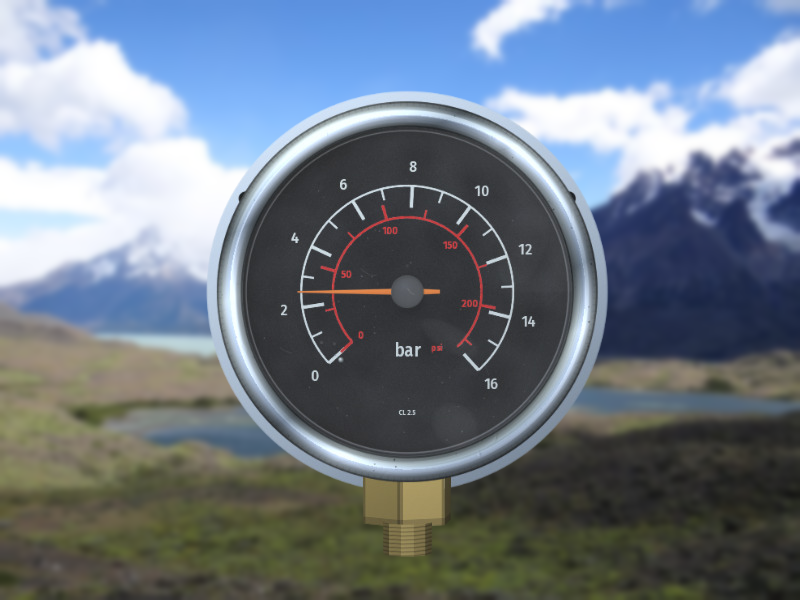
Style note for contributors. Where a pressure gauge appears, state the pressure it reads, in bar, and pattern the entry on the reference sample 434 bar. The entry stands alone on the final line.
2.5 bar
